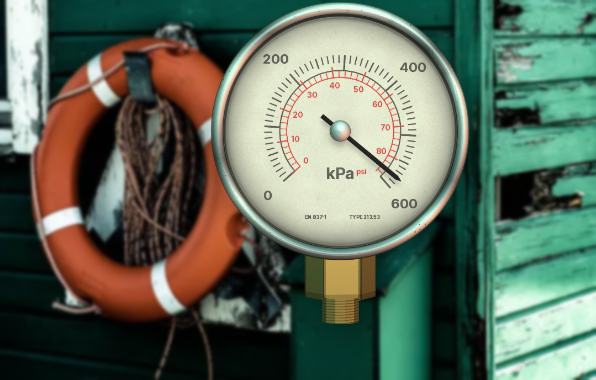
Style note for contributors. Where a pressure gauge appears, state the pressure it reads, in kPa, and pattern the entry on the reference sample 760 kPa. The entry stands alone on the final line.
580 kPa
